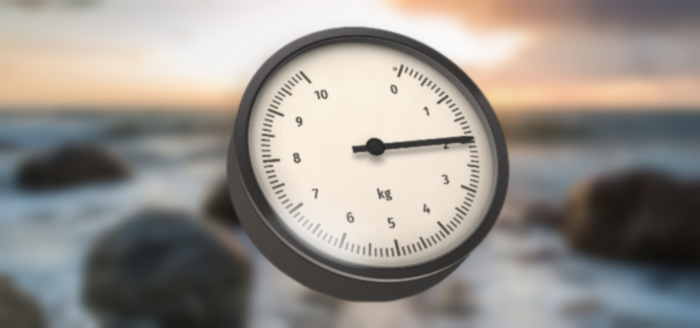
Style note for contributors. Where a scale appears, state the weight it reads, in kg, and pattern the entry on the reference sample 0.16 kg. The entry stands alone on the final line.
2 kg
